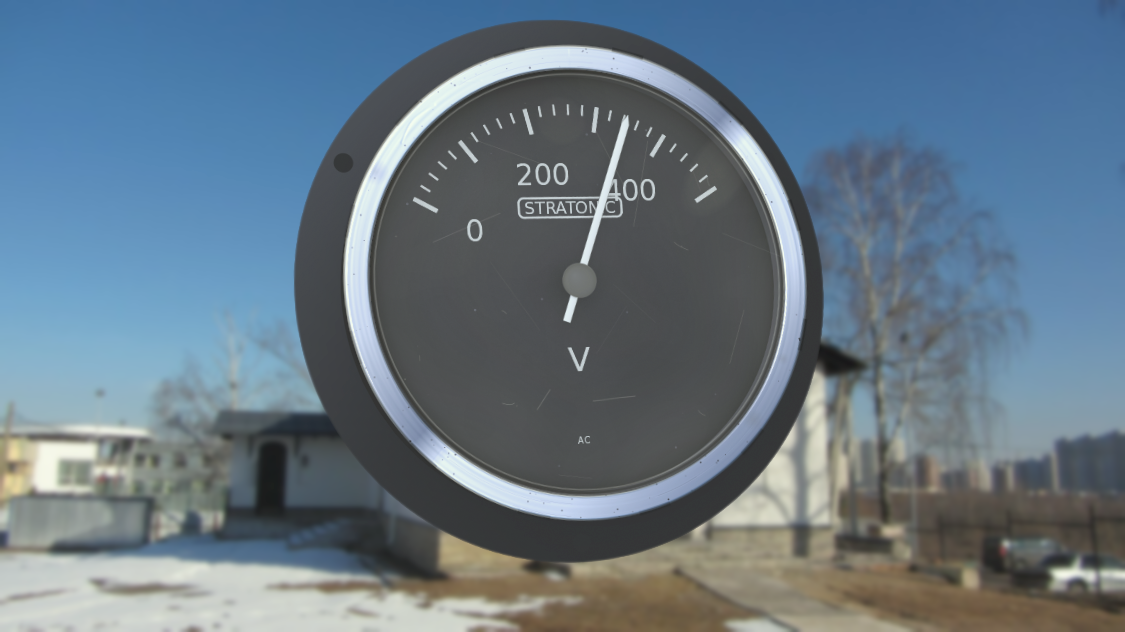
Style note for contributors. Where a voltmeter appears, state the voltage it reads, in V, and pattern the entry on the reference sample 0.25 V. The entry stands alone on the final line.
340 V
